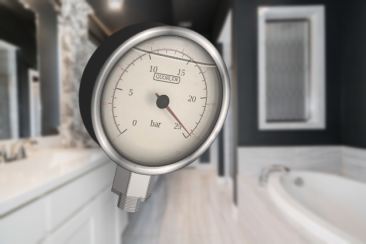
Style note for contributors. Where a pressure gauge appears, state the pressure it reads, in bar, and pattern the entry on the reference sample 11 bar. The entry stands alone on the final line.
24.5 bar
